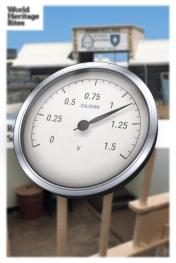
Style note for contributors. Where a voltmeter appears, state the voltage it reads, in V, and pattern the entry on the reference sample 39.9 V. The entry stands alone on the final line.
1.1 V
